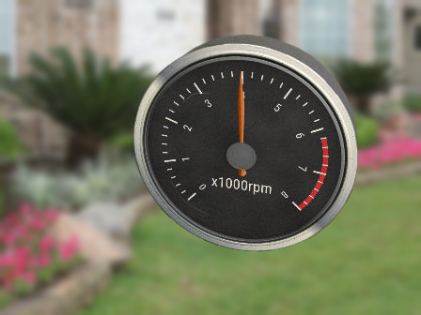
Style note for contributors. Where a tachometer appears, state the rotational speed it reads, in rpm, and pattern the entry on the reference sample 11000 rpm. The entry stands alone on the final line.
4000 rpm
